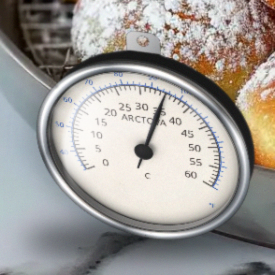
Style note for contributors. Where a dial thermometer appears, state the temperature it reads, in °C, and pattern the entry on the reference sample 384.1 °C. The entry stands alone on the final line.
35 °C
